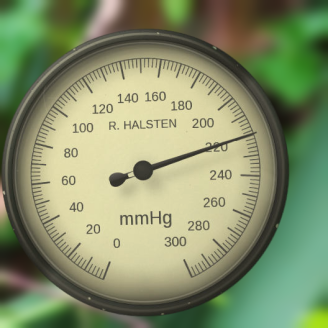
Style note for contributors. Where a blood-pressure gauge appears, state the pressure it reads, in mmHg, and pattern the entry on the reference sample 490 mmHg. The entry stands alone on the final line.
220 mmHg
